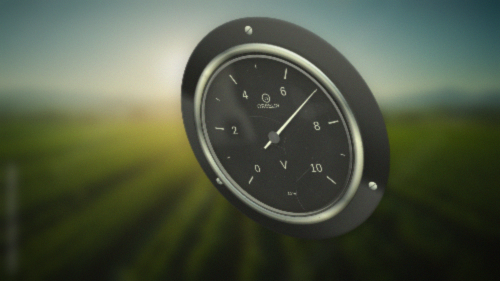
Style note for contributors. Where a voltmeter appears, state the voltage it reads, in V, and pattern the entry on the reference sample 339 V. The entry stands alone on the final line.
7 V
